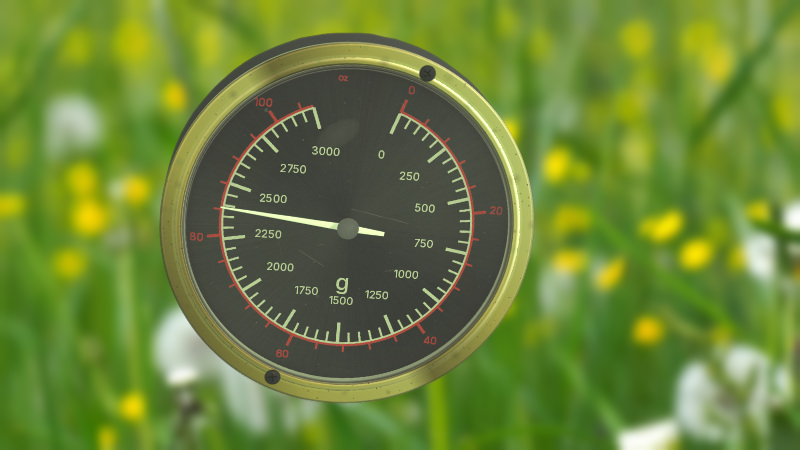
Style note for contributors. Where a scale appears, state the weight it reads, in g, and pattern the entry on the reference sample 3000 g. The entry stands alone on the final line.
2400 g
